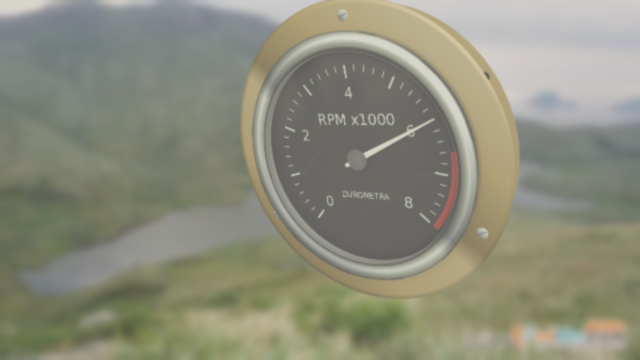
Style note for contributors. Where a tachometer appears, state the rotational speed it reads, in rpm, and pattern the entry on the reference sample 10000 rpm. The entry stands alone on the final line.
6000 rpm
